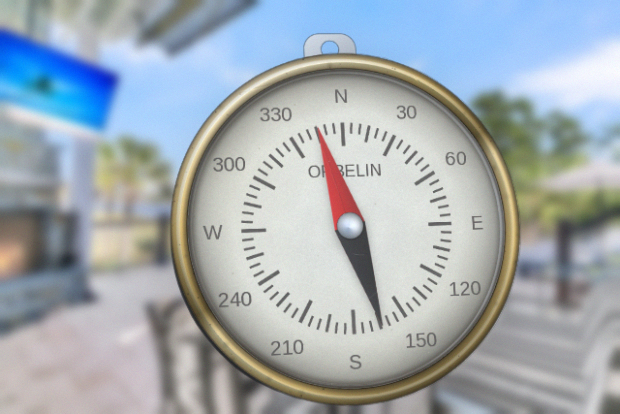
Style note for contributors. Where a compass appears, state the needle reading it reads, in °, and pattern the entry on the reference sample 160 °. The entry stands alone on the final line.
345 °
